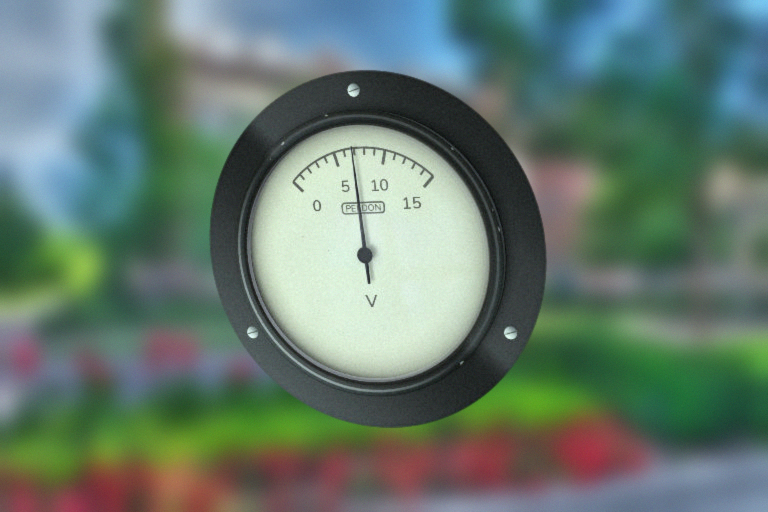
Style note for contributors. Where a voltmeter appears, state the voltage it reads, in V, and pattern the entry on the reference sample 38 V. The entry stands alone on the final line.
7 V
